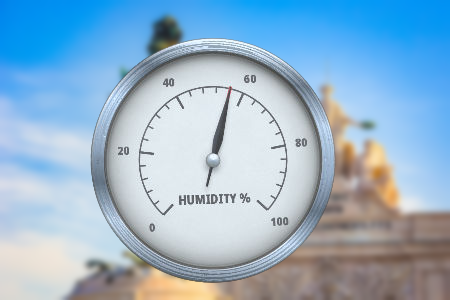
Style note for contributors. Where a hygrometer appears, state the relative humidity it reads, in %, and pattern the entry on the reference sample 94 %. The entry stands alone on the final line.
56 %
